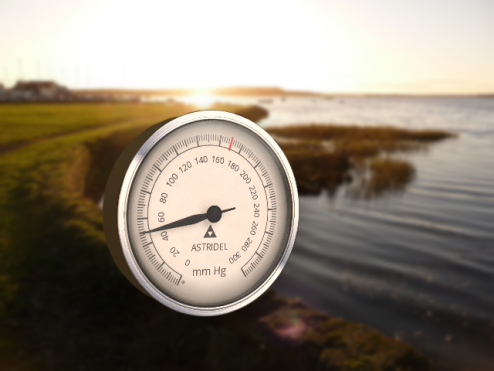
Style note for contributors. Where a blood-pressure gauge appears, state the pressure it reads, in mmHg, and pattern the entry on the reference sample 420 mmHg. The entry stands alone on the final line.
50 mmHg
